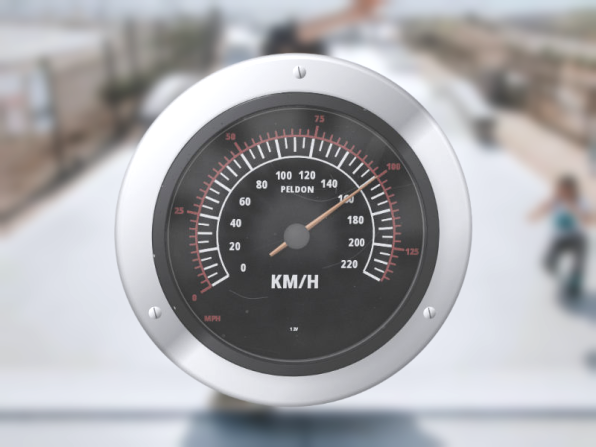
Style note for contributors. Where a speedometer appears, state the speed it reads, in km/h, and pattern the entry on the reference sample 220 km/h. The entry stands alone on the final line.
160 km/h
